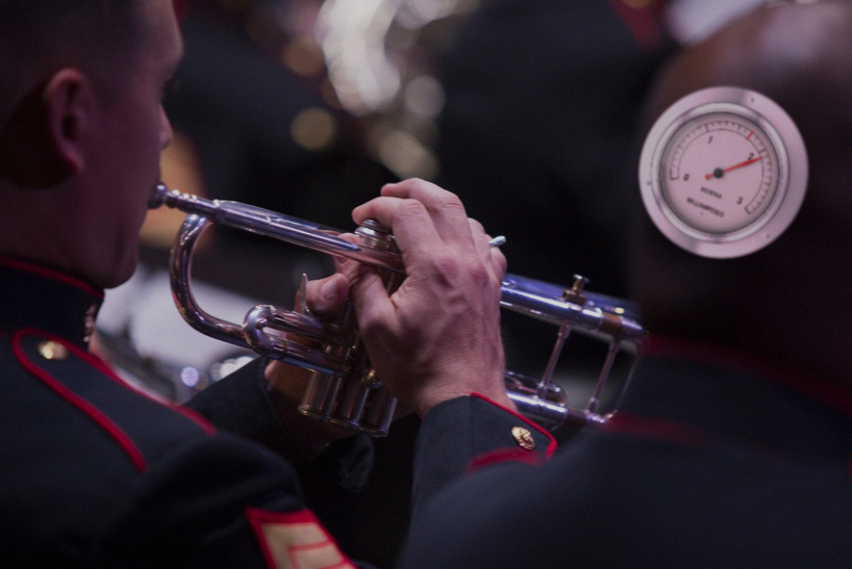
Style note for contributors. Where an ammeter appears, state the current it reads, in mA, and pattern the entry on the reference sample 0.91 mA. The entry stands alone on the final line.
2.1 mA
